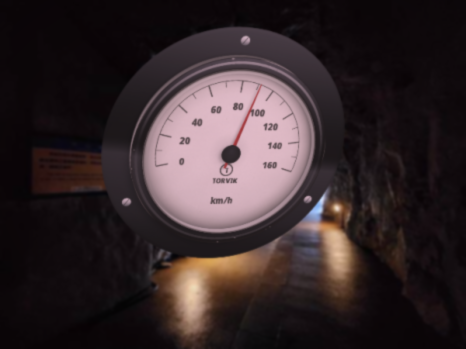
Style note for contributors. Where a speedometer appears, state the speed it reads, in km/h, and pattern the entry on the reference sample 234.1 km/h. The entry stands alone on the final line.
90 km/h
